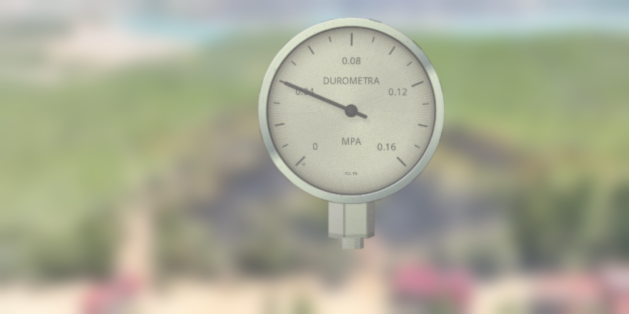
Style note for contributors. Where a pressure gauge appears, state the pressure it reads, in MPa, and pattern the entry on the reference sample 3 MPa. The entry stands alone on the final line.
0.04 MPa
